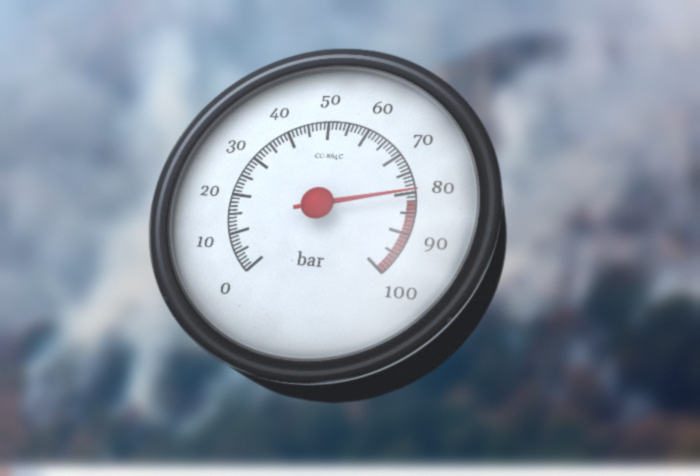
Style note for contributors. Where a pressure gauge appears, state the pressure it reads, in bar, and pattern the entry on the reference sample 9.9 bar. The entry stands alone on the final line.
80 bar
